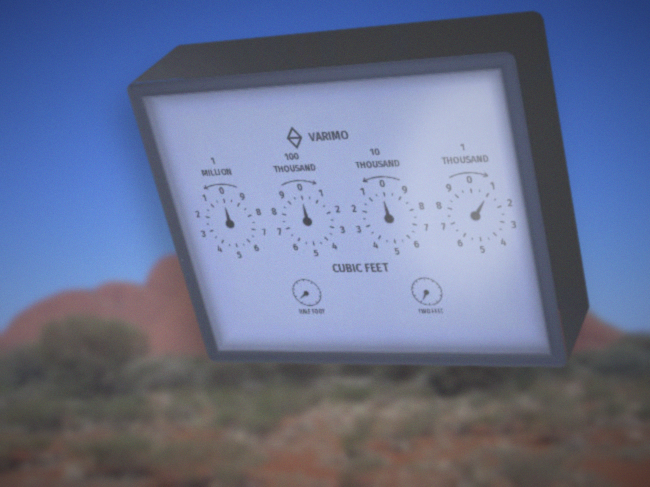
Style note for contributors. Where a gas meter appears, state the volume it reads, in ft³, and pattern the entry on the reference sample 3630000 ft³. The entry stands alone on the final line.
100 ft³
